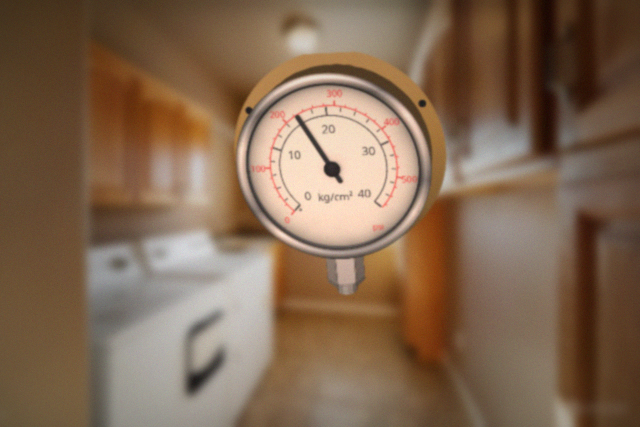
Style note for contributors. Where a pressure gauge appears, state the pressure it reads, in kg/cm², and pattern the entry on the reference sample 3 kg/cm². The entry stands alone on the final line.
16 kg/cm²
